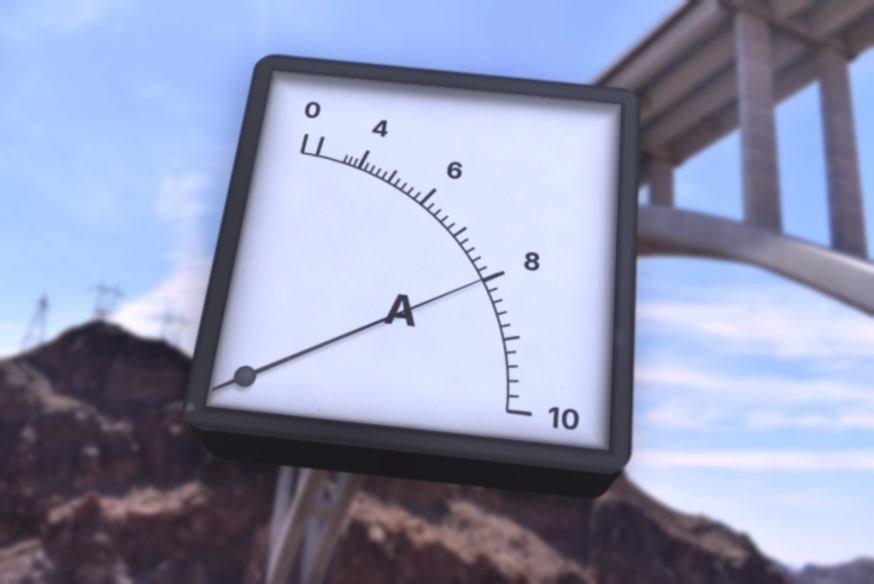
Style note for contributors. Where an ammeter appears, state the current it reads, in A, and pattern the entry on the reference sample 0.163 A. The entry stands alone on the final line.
8 A
